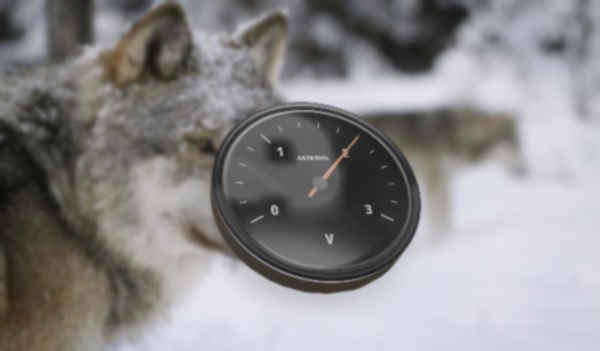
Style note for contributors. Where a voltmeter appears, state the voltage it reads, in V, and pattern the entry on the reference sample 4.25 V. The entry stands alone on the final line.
2 V
